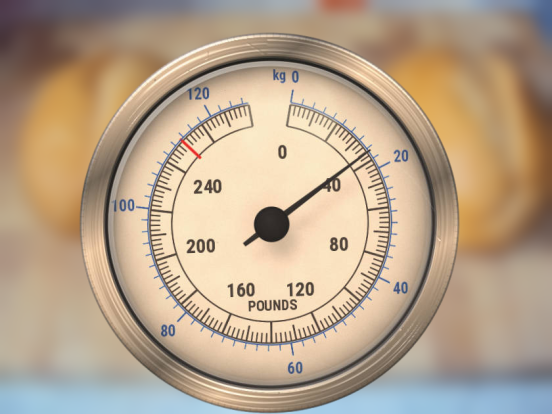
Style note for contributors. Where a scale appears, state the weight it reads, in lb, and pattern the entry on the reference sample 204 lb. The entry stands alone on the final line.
36 lb
